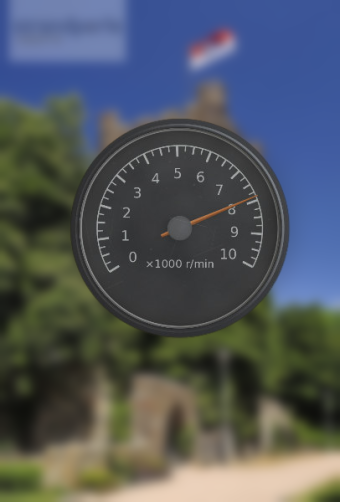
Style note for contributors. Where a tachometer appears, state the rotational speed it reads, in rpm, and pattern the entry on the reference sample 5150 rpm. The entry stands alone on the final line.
7875 rpm
